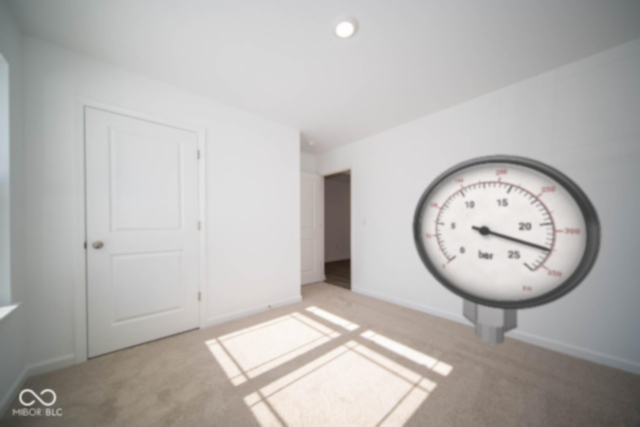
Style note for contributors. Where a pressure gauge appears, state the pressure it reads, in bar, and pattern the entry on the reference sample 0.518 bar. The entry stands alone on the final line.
22.5 bar
